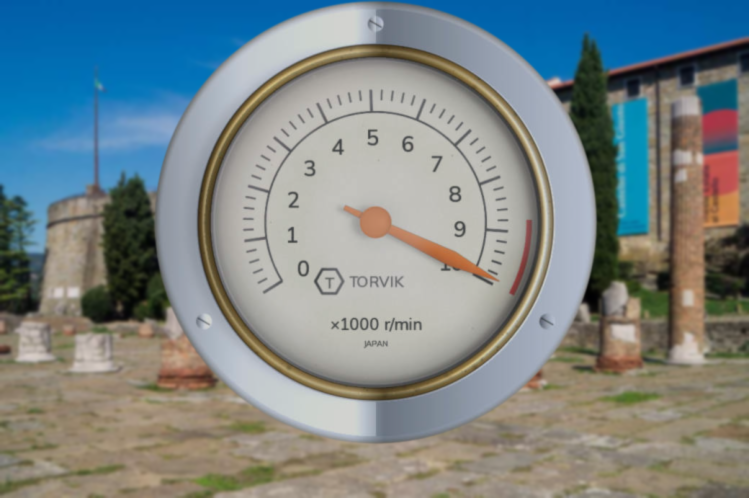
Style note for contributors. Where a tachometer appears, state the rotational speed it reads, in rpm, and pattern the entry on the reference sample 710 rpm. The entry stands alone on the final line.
9900 rpm
